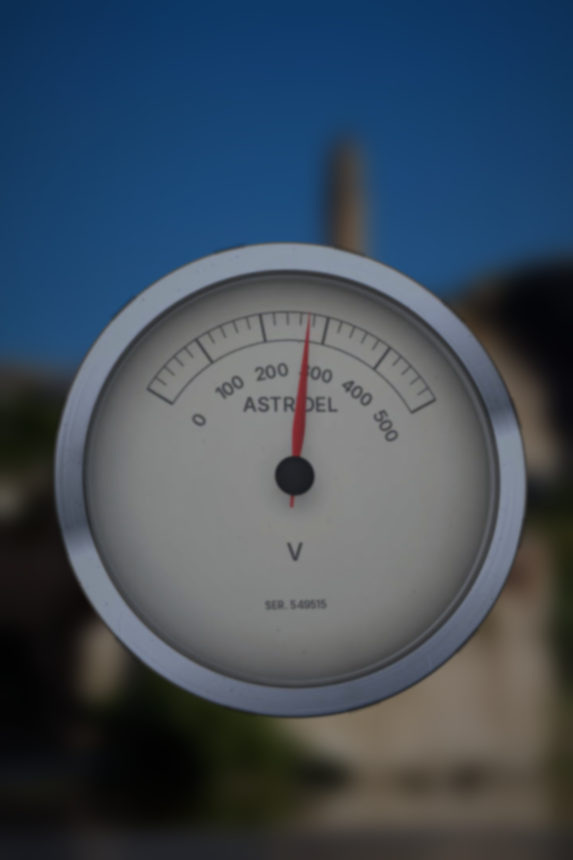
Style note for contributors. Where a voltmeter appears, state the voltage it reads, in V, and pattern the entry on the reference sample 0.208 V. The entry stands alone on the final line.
270 V
